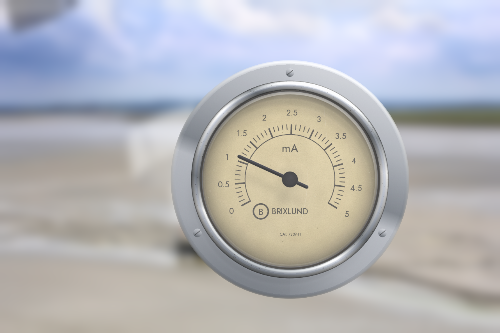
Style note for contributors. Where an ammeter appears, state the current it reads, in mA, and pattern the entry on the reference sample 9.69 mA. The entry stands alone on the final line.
1.1 mA
